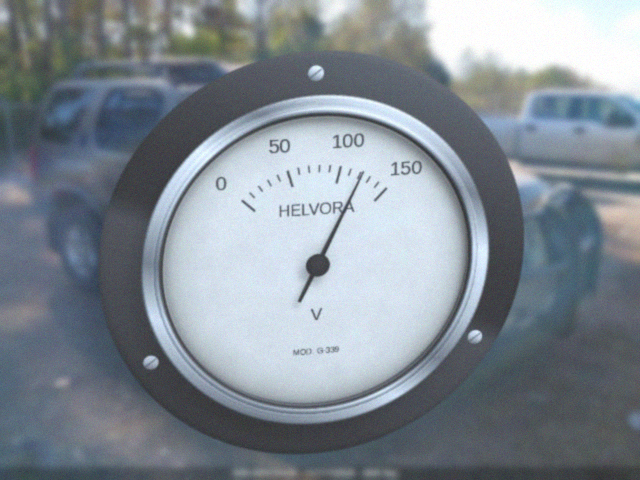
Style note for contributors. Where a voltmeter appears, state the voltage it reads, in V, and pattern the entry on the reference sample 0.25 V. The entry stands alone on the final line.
120 V
